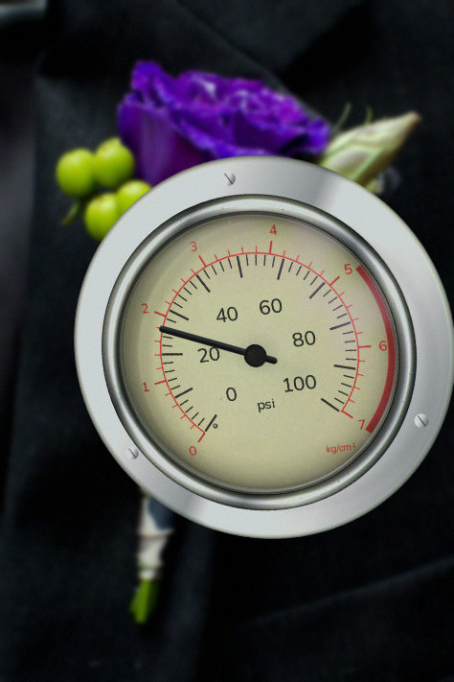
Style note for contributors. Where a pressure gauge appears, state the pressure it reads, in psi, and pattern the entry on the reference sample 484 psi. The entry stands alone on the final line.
26 psi
